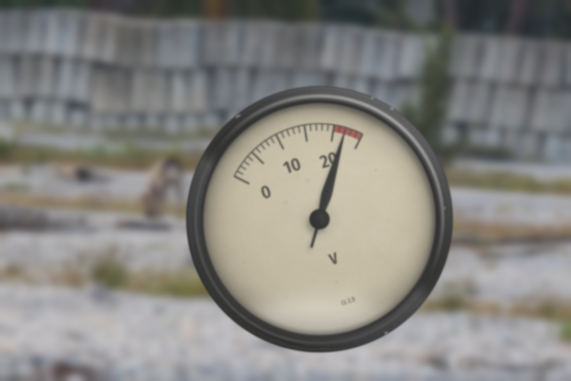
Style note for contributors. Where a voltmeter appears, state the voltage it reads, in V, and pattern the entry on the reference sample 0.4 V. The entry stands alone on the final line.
22 V
